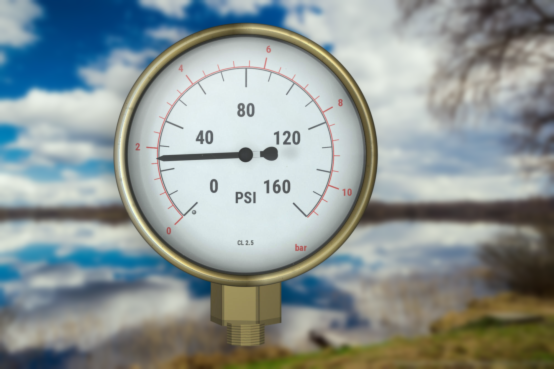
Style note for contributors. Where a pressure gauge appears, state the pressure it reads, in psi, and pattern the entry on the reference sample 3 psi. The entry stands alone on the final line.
25 psi
